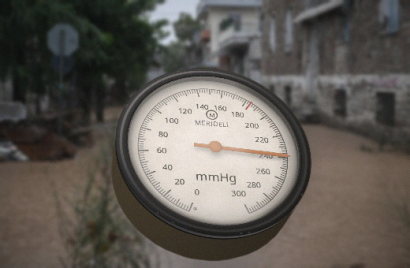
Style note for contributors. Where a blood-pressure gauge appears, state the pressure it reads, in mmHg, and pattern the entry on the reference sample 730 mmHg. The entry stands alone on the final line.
240 mmHg
